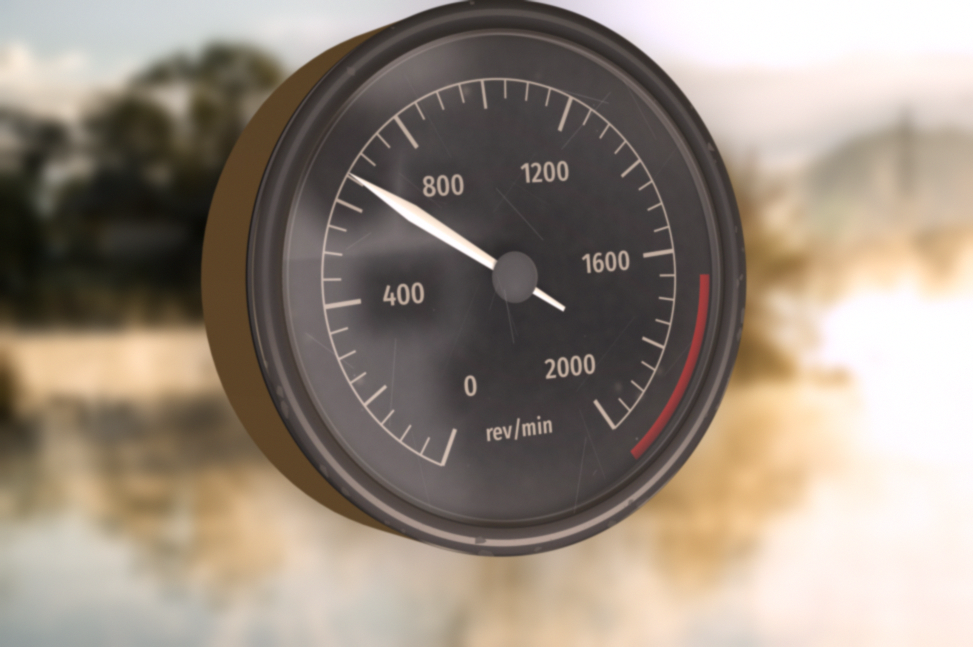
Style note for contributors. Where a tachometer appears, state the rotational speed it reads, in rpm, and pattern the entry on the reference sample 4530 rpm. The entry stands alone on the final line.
650 rpm
